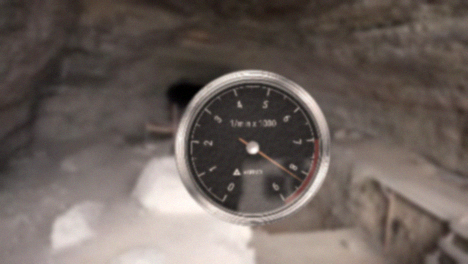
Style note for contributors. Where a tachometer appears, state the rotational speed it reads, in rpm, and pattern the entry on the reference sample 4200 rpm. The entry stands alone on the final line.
8250 rpm
